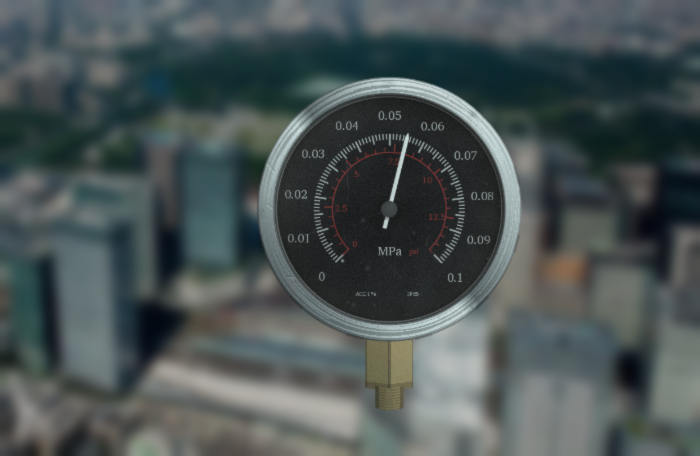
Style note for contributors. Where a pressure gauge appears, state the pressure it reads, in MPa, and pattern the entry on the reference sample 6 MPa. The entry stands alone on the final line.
0.055 MPa
